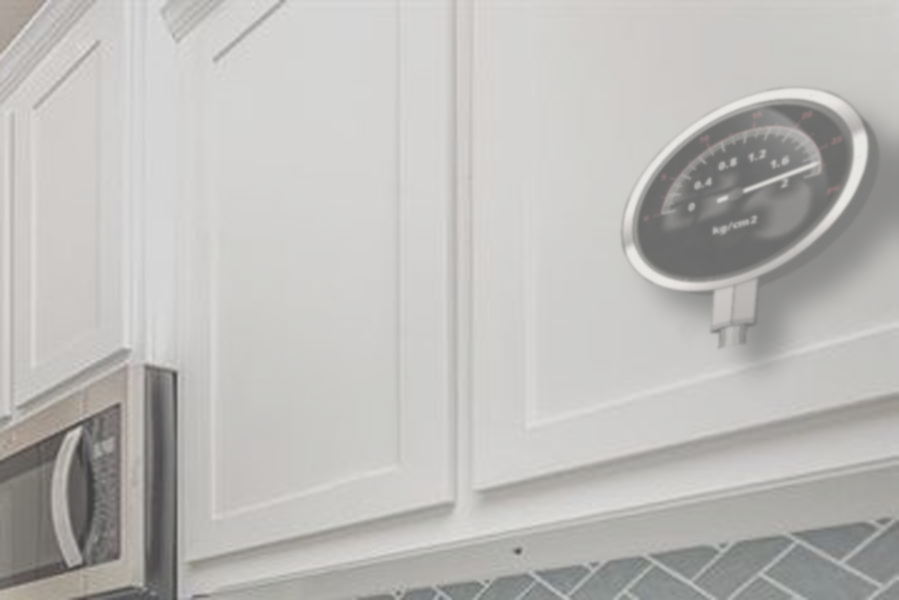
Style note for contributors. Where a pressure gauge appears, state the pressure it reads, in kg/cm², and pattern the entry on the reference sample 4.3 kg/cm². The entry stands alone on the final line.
1.9 kg/cm²
